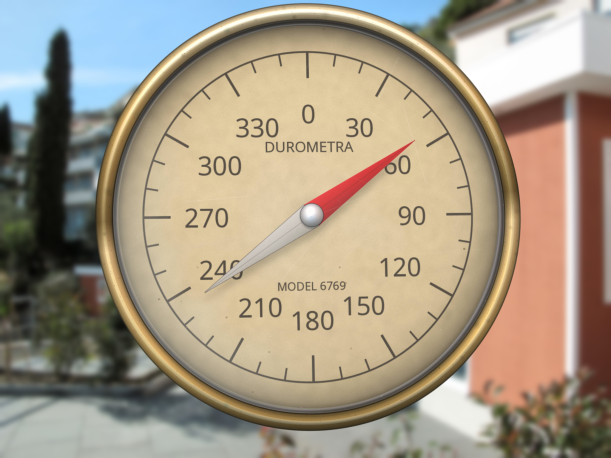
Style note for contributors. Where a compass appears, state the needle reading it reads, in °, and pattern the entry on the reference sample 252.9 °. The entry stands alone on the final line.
55 °
